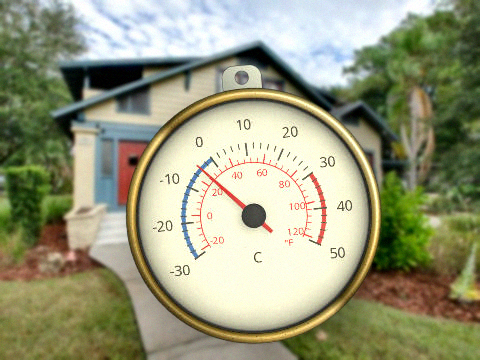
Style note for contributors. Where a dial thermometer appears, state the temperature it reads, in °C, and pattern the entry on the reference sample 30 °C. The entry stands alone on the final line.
-4 °C
